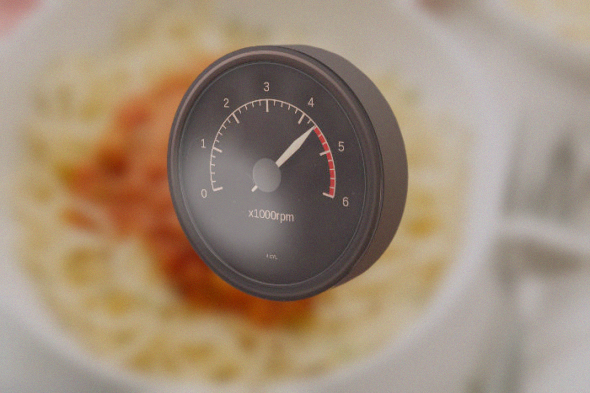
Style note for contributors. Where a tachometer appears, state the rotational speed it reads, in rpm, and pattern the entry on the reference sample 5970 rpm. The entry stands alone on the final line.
4400 rpm
